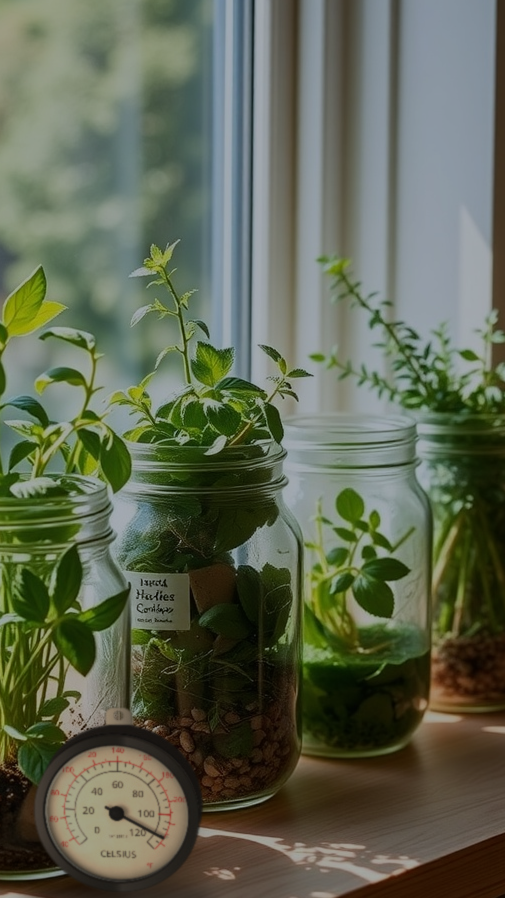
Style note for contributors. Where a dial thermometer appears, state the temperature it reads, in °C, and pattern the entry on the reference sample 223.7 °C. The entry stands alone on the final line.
112 °C
